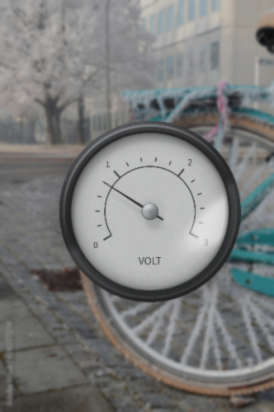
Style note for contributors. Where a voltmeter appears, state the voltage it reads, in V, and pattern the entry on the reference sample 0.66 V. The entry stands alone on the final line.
0.8 V
